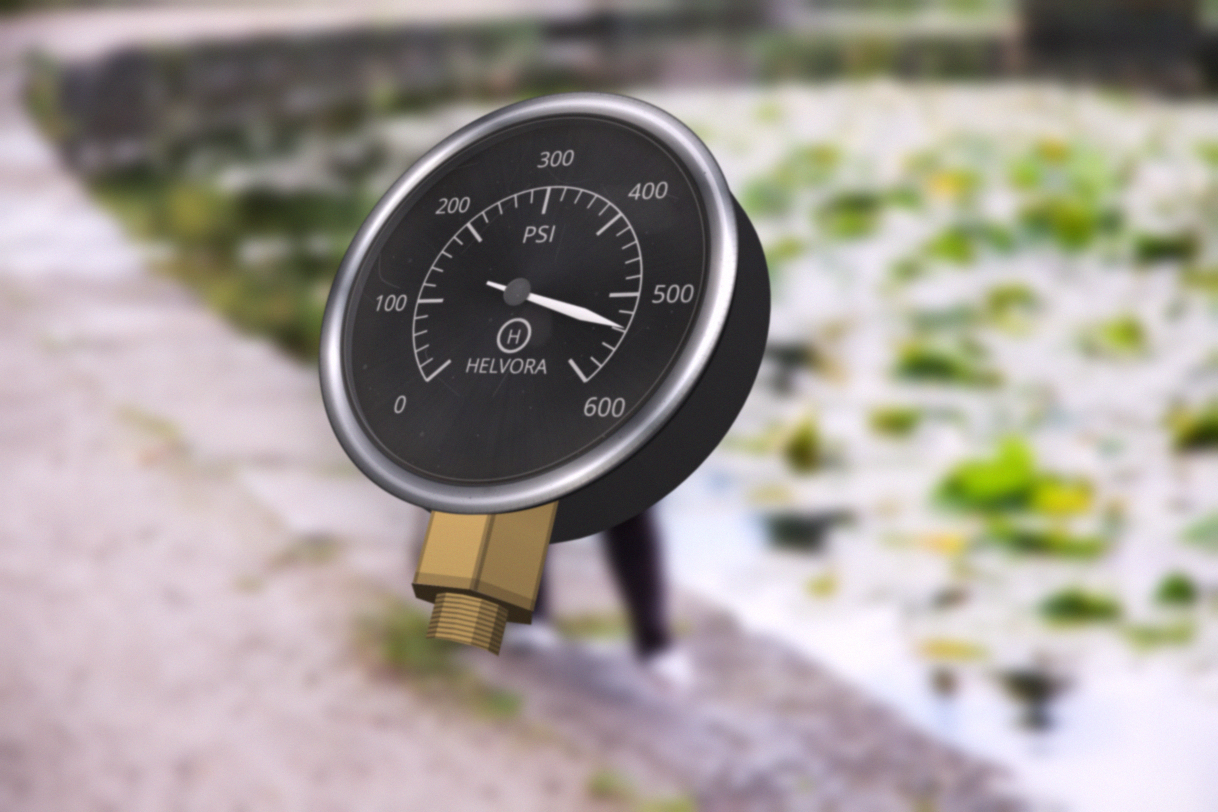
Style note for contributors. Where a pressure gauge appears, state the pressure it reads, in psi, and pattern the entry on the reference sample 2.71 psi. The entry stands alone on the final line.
540 psi
